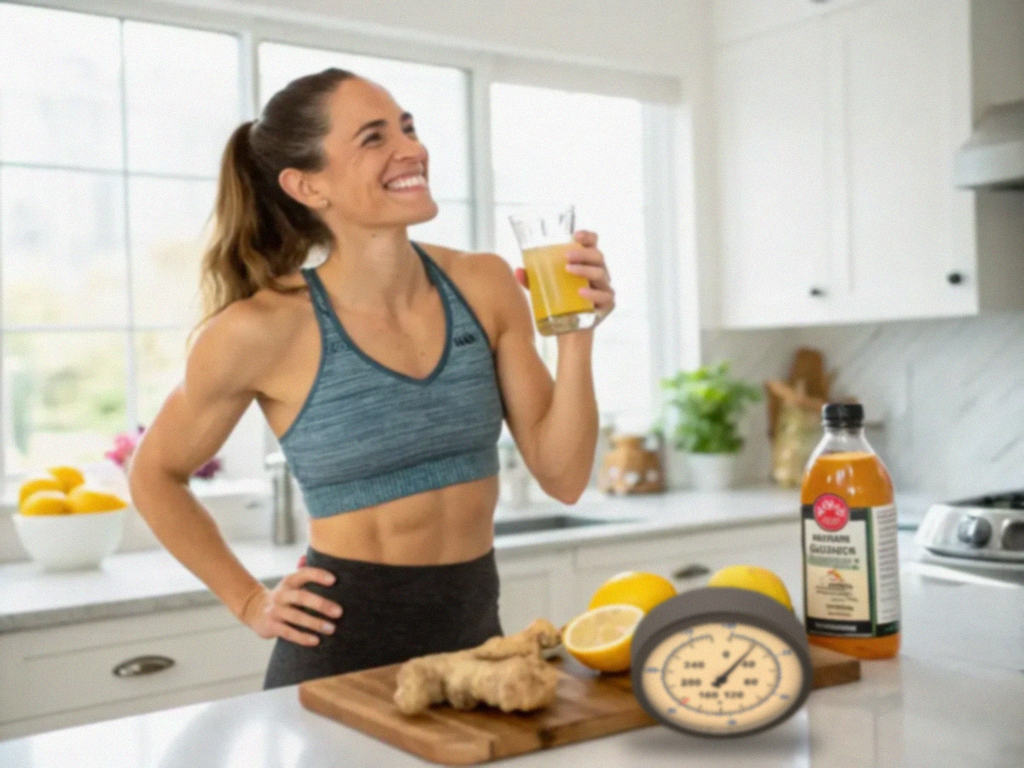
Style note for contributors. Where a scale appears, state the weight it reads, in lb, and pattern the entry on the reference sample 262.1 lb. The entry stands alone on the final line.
20 lb
